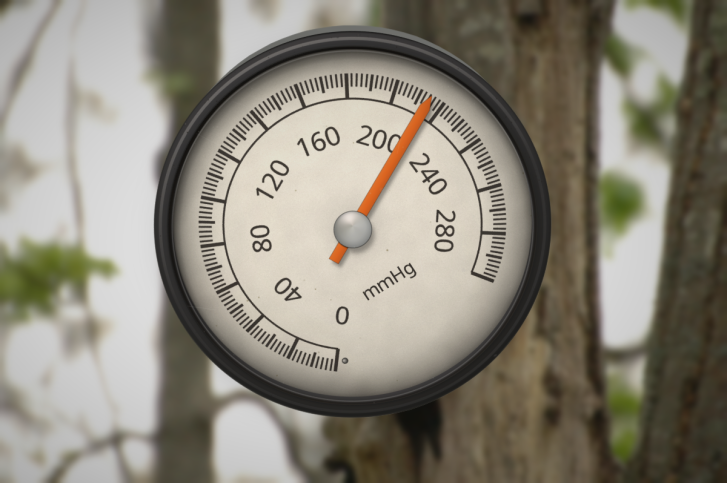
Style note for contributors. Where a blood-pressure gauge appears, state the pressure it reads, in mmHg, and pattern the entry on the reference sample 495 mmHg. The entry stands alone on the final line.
214 mmHg
